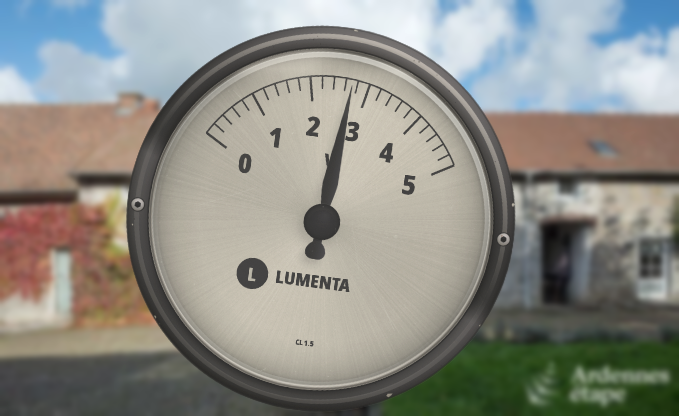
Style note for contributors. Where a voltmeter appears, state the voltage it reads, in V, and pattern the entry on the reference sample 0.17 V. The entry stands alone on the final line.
2.7 V
